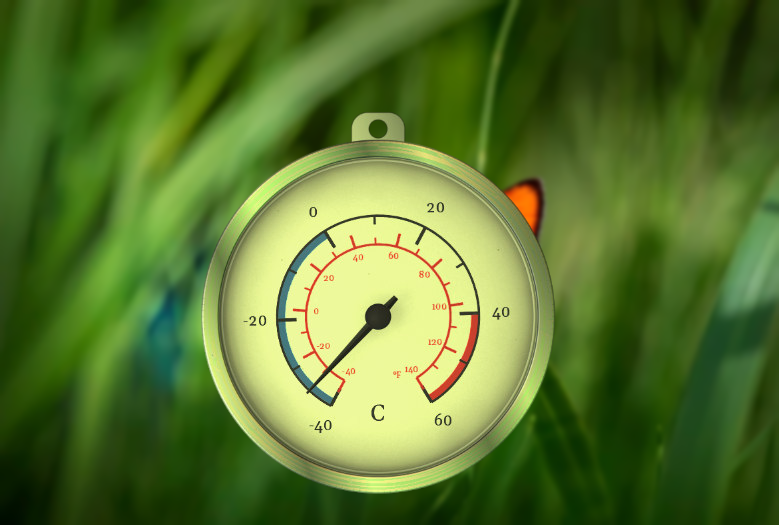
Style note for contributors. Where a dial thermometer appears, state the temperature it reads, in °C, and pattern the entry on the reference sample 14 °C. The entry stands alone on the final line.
-35 °C
